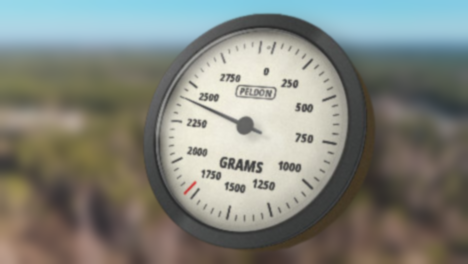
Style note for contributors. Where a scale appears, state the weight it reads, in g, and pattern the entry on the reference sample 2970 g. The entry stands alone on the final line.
2400 g
